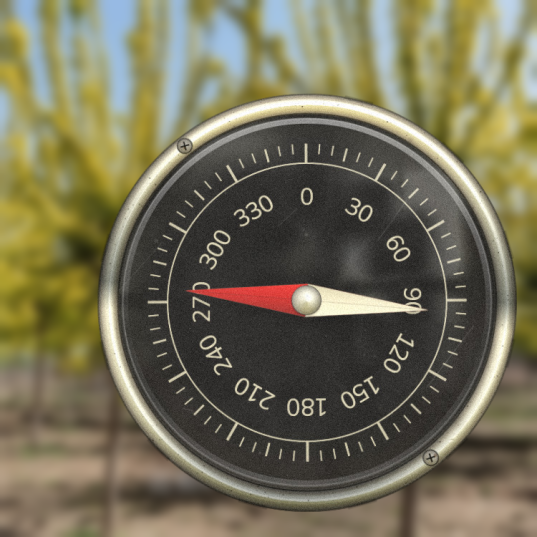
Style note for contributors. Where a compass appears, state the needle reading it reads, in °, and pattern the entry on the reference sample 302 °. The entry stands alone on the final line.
275 °
